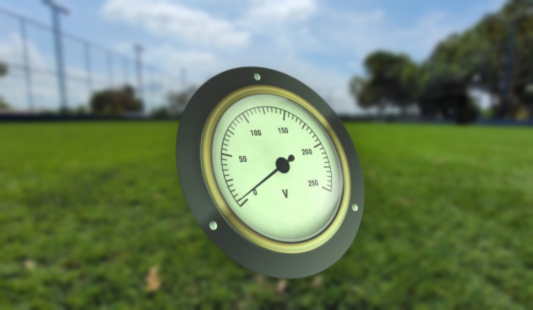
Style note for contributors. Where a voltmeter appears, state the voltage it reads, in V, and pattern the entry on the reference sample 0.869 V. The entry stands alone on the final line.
5 V
